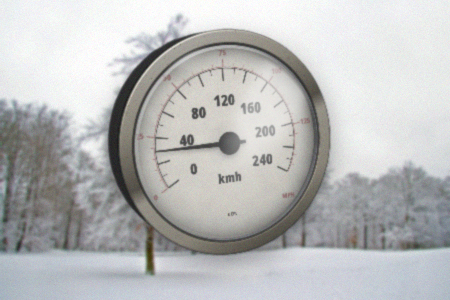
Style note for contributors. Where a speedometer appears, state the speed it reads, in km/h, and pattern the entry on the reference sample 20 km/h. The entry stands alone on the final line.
30 km/h
